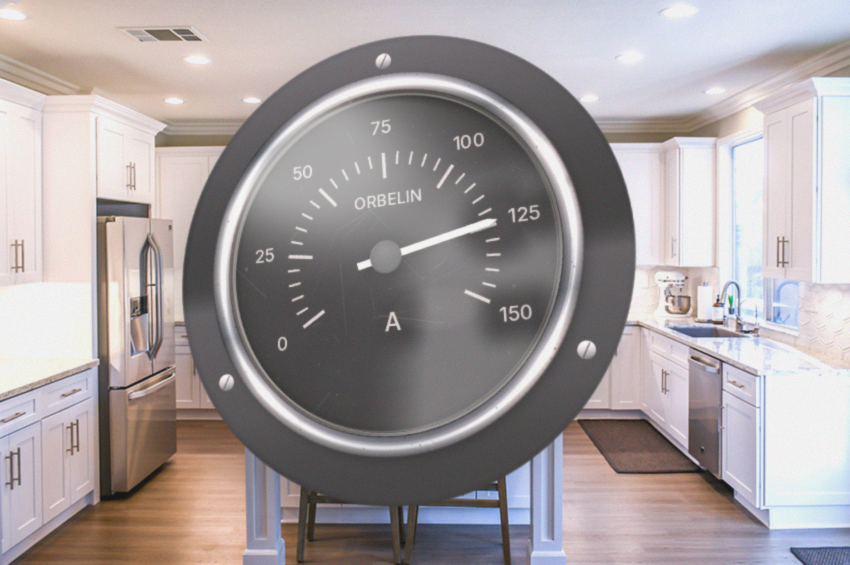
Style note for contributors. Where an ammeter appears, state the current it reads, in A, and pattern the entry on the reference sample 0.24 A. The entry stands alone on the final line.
125 A
